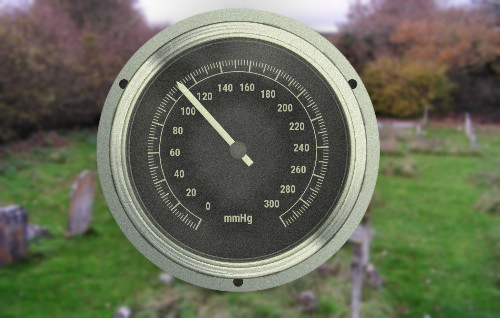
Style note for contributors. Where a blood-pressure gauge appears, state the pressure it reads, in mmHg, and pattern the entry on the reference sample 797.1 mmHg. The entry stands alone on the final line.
110 mmHg
